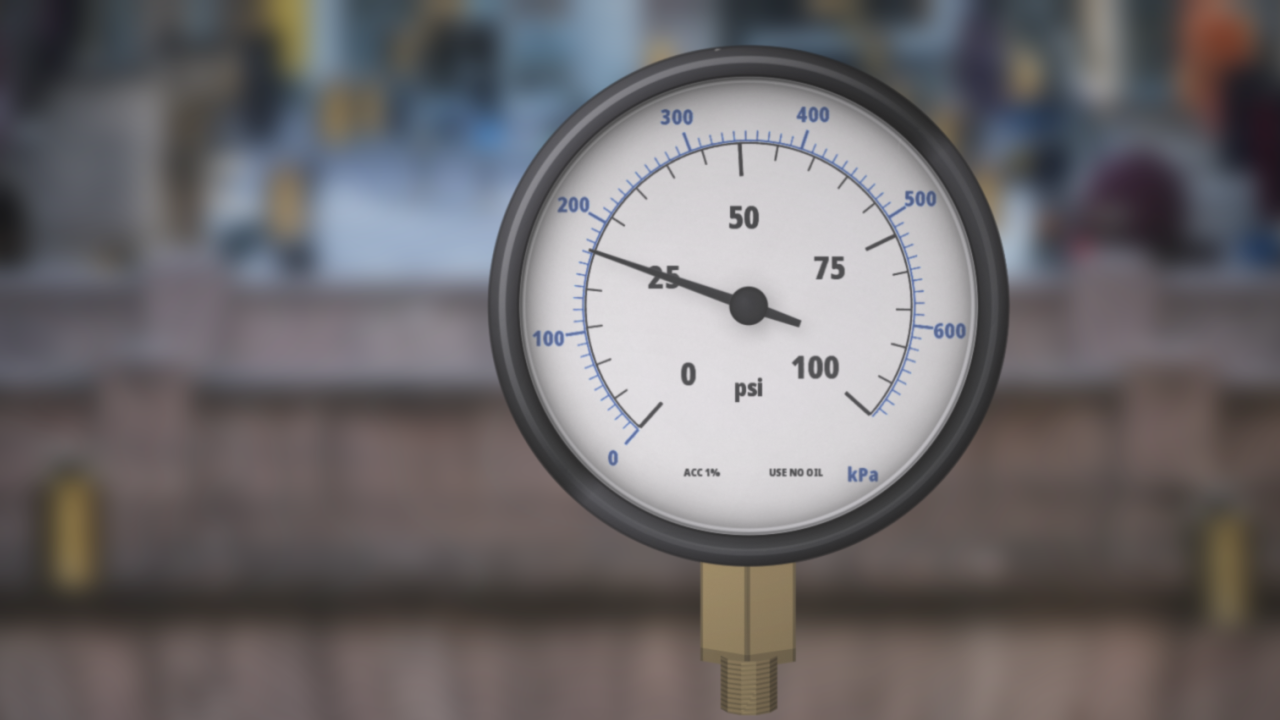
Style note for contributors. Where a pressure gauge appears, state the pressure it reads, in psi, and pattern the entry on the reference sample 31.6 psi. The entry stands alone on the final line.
25 psi
